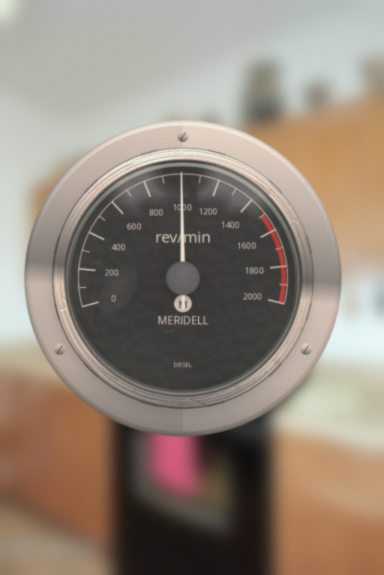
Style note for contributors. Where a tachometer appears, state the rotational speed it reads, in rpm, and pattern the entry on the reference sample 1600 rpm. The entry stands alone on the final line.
1000 rpm
